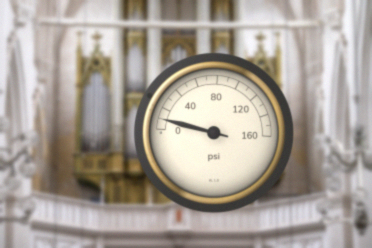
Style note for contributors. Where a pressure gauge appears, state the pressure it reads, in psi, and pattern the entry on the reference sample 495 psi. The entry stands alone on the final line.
10 psi
